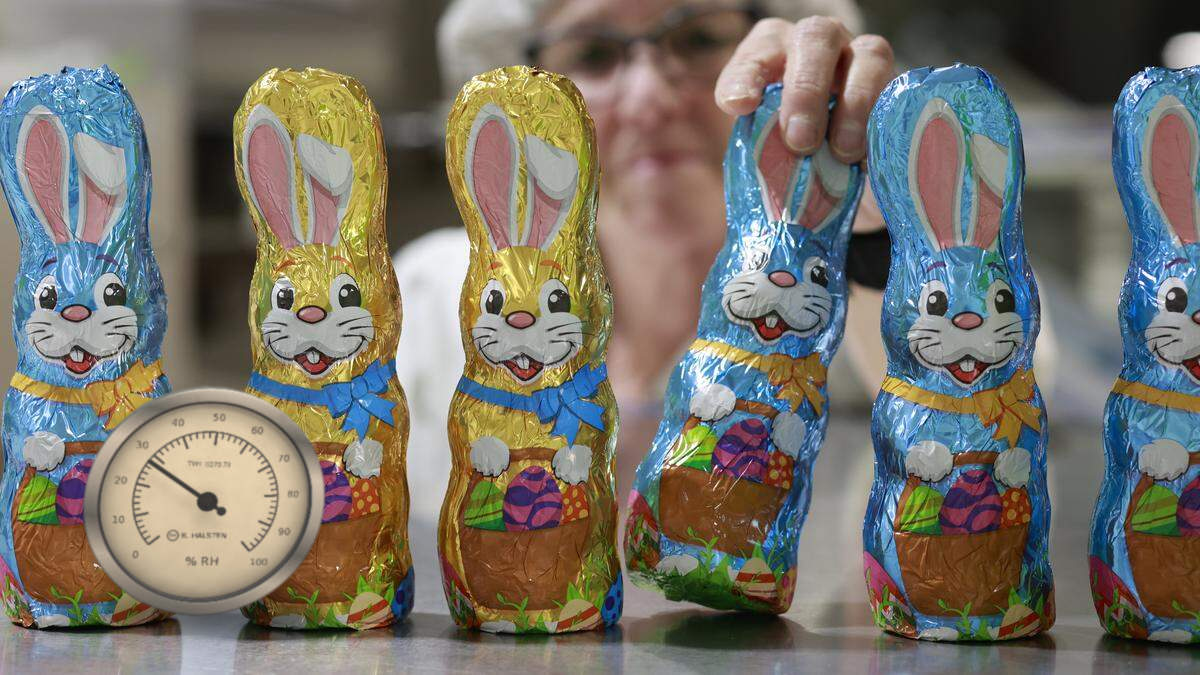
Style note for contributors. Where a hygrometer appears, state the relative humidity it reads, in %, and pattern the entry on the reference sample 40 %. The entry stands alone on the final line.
28 %
